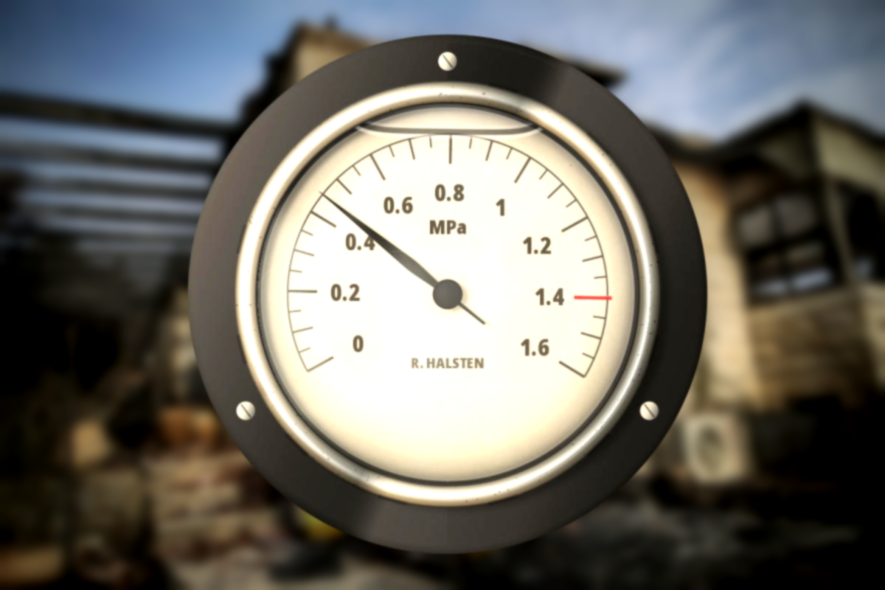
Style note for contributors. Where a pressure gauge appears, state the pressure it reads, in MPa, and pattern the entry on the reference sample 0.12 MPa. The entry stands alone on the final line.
0.45 MPa
